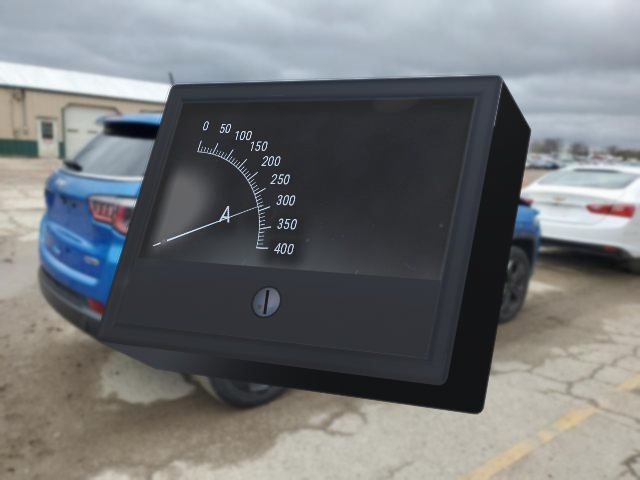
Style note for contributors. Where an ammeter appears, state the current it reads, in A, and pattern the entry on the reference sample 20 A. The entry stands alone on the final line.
300 A
